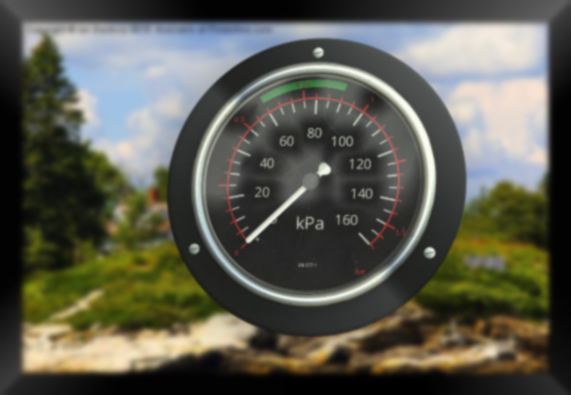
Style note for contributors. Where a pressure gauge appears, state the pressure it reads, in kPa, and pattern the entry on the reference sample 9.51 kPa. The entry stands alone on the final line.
0 kPa
